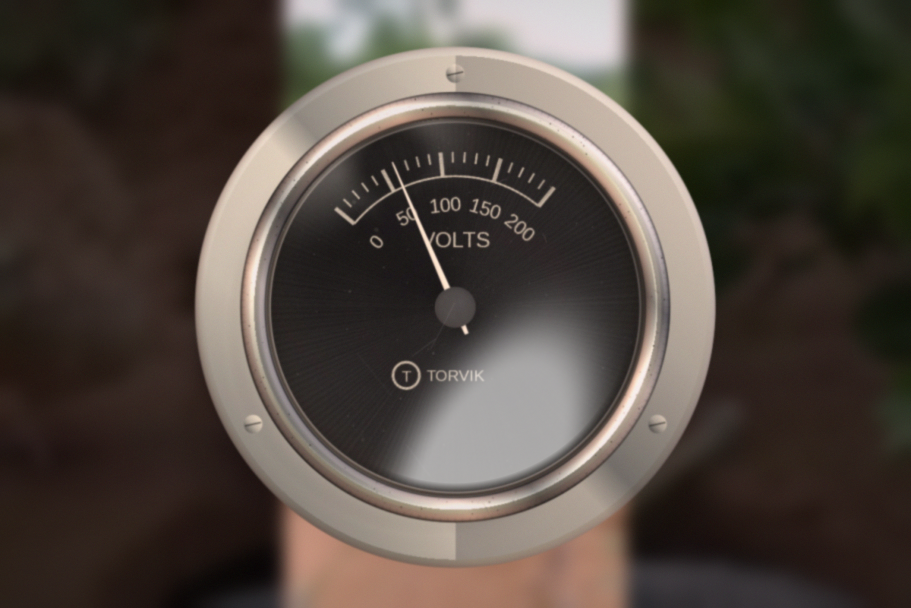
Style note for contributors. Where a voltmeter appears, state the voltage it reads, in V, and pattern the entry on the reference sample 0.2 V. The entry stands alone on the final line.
60 V
